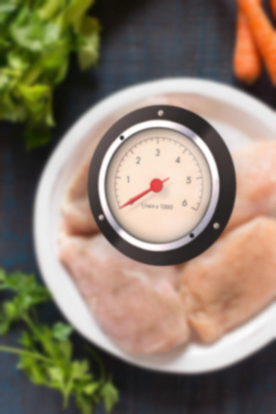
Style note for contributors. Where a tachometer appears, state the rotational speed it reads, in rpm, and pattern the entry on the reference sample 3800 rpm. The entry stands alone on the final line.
0 rpm
